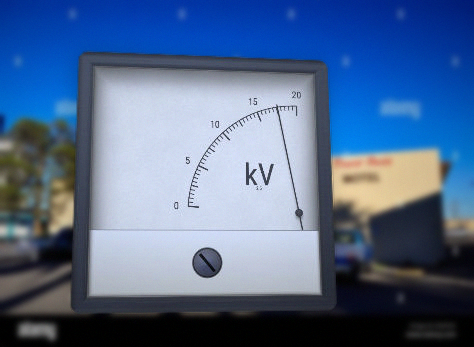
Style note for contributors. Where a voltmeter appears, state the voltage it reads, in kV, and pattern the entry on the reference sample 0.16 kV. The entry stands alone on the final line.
17.5 kV
